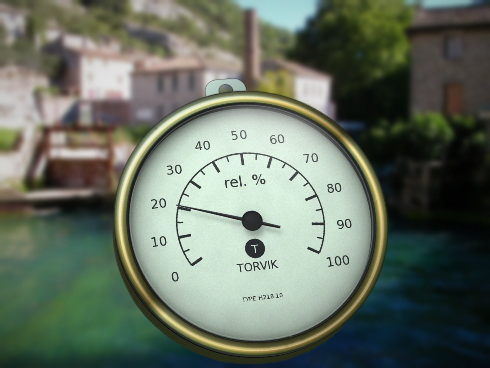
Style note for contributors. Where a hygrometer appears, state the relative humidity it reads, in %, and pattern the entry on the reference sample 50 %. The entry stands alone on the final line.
20 %
